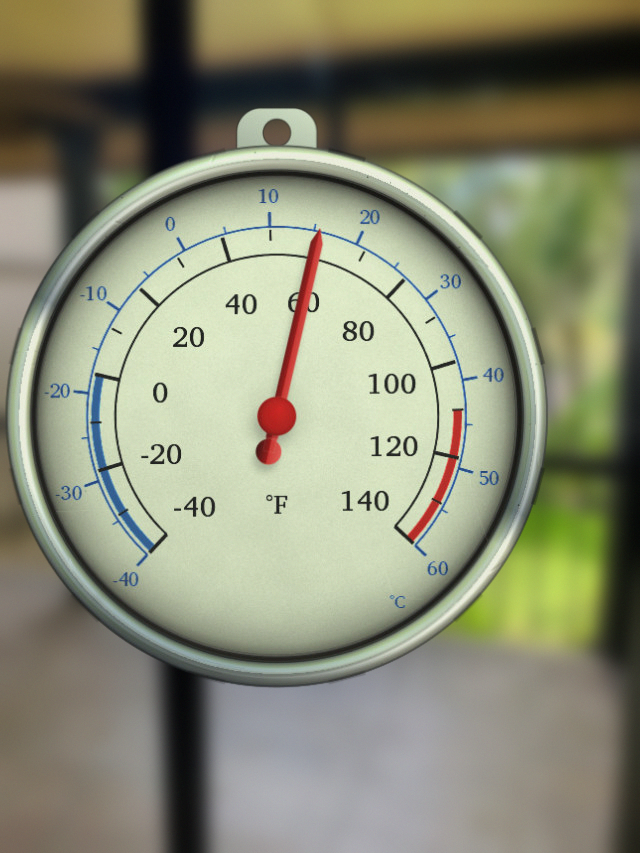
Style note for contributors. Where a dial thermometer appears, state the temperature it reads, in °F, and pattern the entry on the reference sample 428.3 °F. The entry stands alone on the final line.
60 °F
